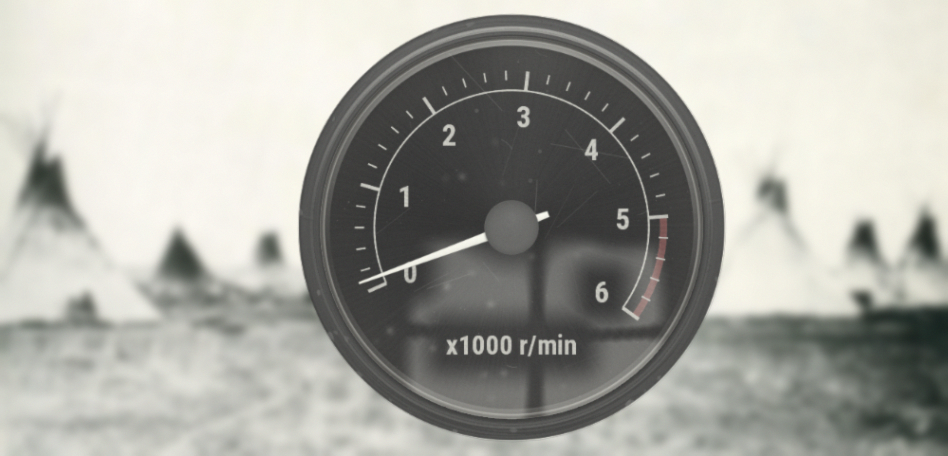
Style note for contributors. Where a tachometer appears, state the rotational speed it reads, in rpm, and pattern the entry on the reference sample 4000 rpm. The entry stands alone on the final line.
100 rpm
